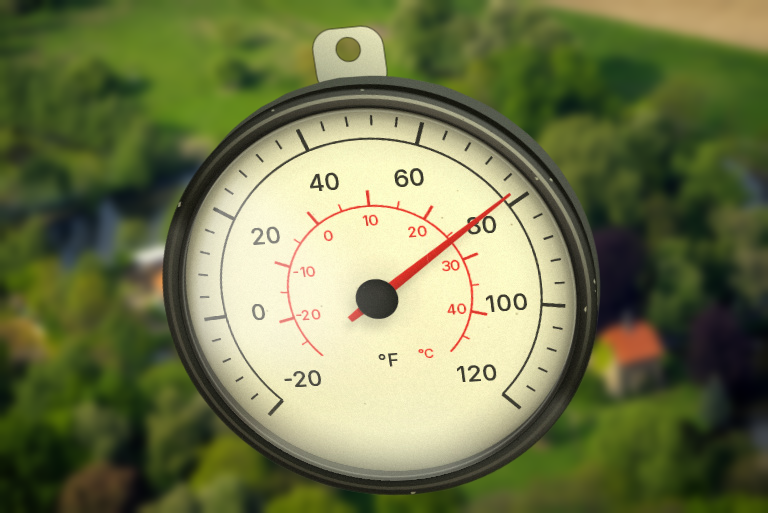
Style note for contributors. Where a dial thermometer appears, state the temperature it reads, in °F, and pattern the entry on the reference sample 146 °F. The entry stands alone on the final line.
78 °F
